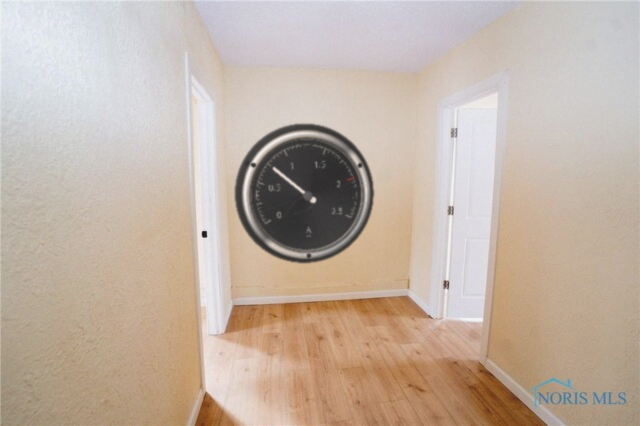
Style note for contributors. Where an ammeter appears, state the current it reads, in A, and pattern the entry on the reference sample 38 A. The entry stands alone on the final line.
0.75 A
